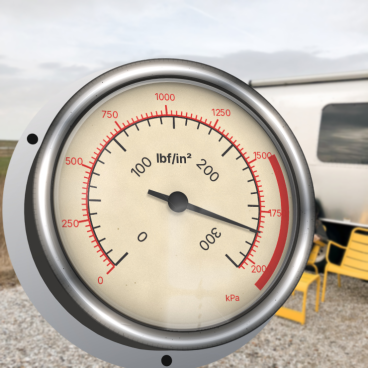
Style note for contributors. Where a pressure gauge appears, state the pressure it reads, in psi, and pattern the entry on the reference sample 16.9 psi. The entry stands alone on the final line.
270 psi
